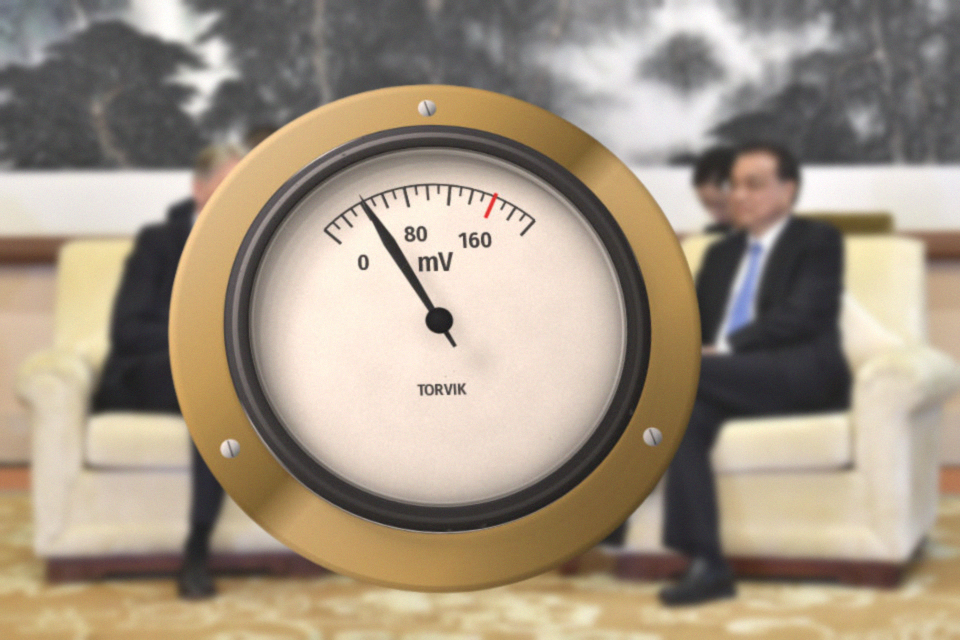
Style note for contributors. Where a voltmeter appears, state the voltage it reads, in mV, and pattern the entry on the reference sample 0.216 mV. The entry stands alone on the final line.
40 mV
